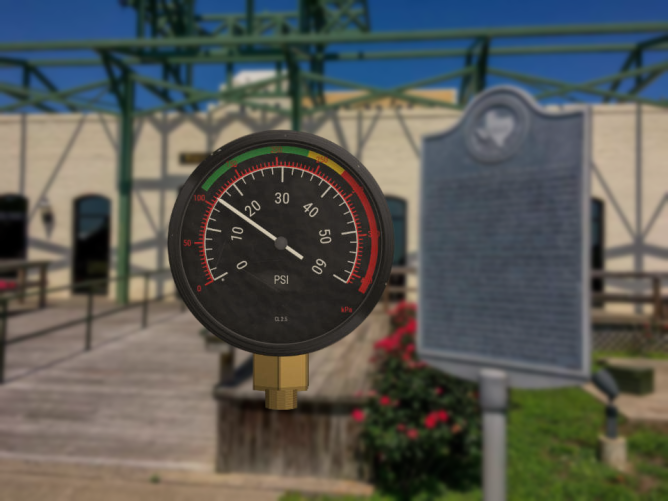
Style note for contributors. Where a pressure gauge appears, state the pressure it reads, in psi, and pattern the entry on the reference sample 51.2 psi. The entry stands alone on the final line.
16 psi
